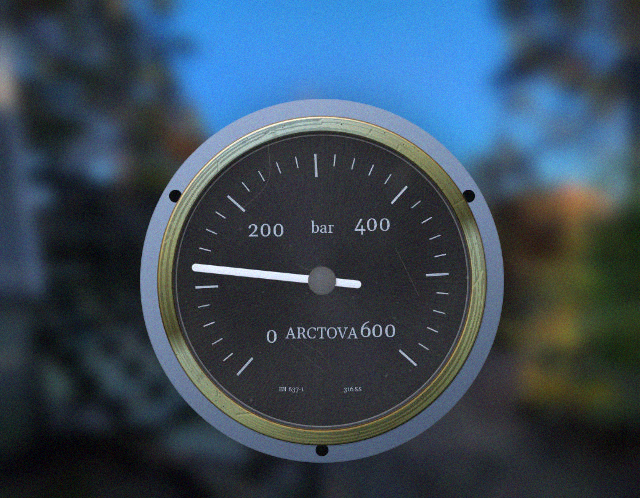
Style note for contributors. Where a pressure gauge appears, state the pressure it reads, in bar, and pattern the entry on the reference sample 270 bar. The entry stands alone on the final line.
120 bar
